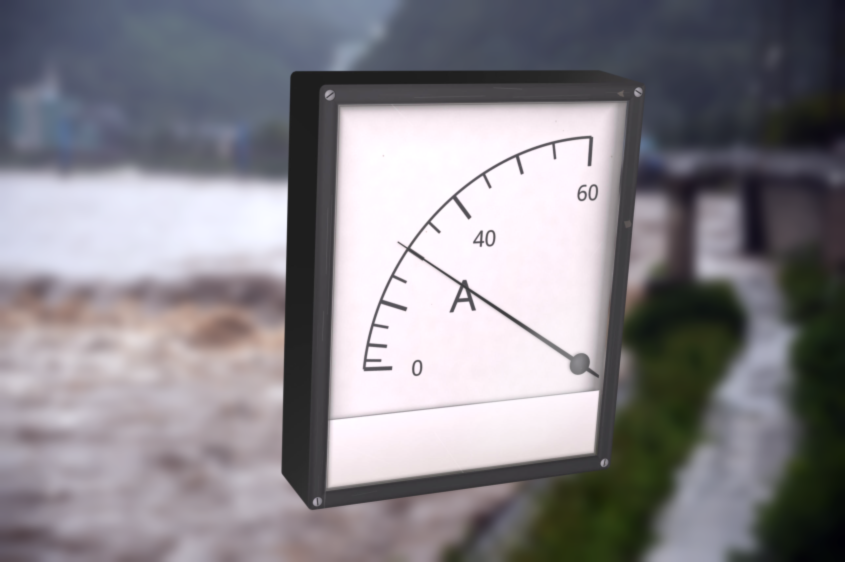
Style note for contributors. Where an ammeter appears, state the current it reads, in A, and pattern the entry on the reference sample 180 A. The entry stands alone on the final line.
30 A
